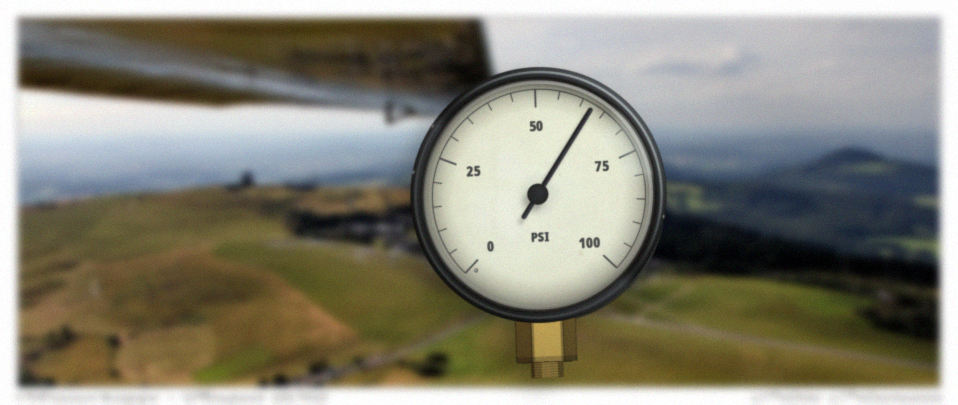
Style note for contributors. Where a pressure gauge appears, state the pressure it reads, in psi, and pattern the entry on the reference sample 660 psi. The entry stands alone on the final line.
62.5 psi
